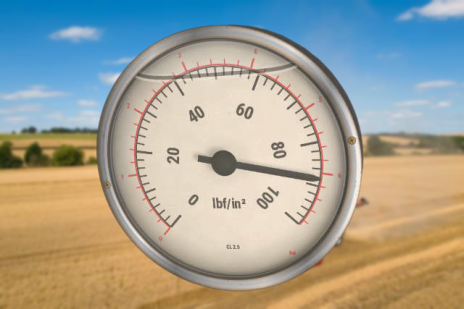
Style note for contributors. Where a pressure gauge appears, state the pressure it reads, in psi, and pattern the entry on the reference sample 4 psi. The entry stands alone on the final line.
88 psi
